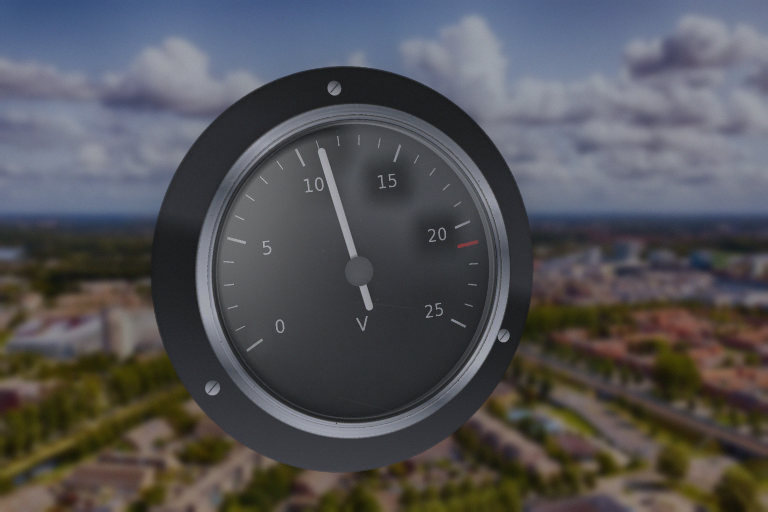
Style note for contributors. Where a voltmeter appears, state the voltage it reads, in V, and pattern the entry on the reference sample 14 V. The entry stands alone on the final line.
11 V
